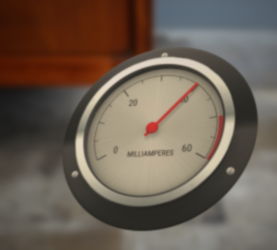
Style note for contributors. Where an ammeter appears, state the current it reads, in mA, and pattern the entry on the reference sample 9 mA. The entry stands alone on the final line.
40 mA
